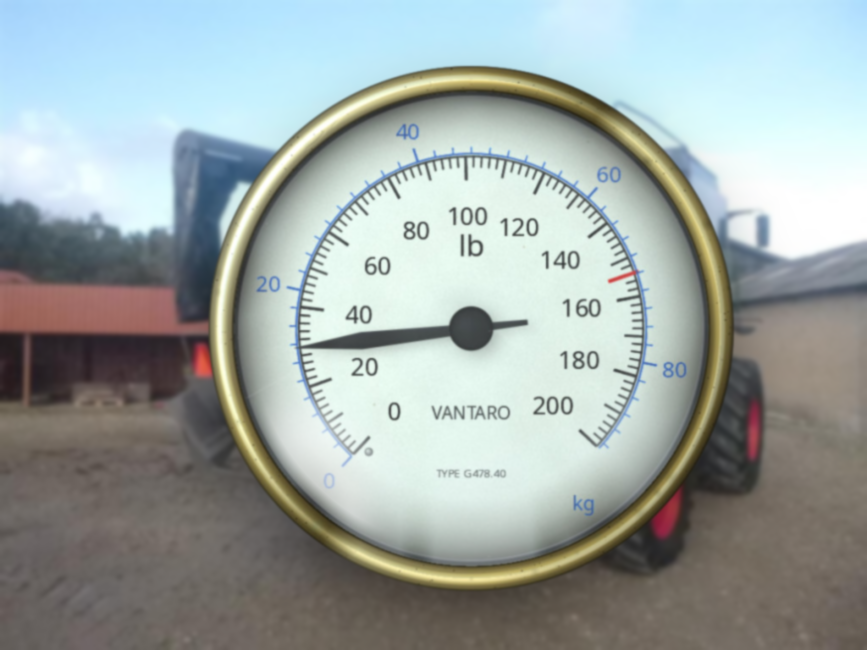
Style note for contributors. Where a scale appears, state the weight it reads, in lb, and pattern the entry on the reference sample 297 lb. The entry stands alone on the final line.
30 lb
